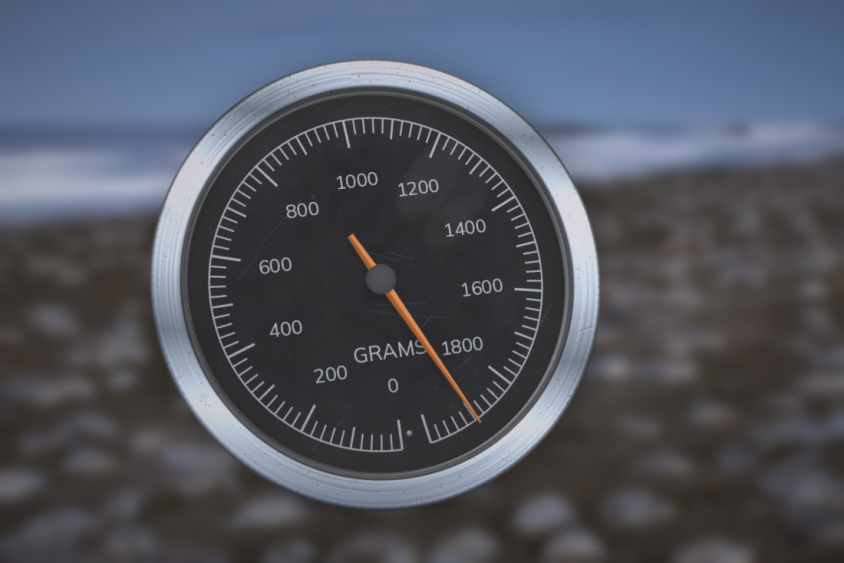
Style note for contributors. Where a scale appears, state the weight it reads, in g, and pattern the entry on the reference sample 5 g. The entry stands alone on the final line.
1900 g
